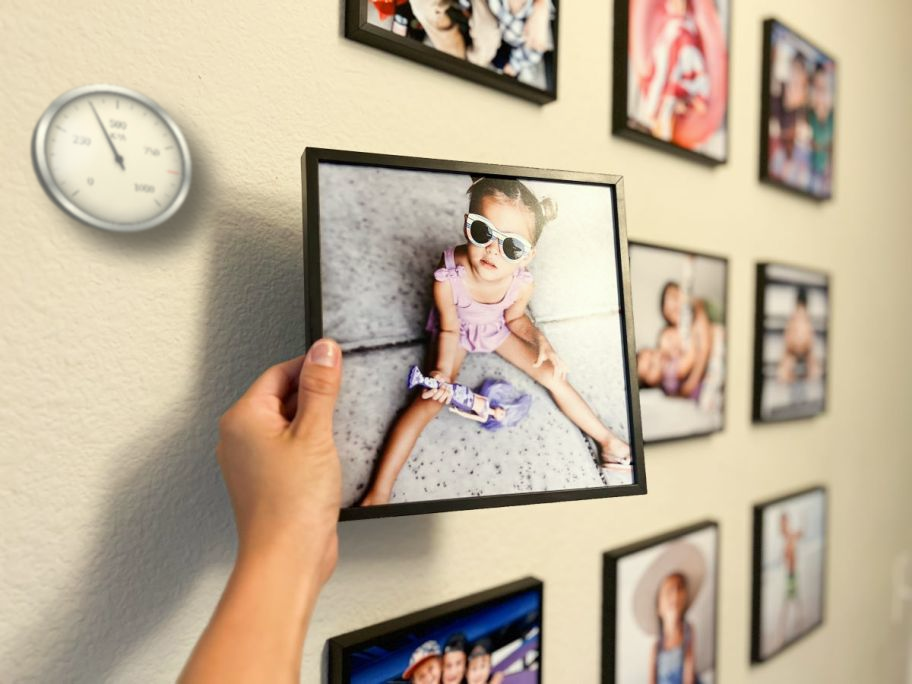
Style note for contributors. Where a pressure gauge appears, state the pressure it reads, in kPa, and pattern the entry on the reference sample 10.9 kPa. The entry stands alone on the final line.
400 kPa
